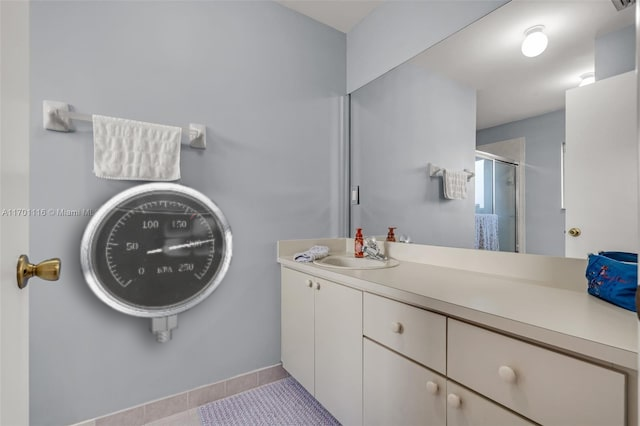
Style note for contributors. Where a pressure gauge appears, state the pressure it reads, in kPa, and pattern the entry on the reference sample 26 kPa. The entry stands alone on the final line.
200 kPa
